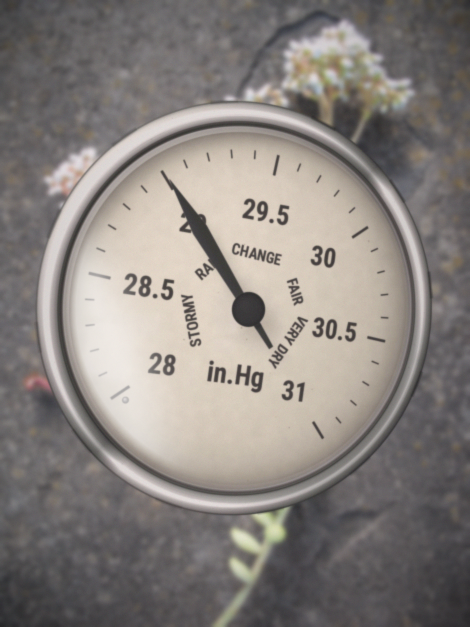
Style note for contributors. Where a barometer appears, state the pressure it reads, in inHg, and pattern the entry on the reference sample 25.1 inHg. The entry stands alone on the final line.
29 inHg
